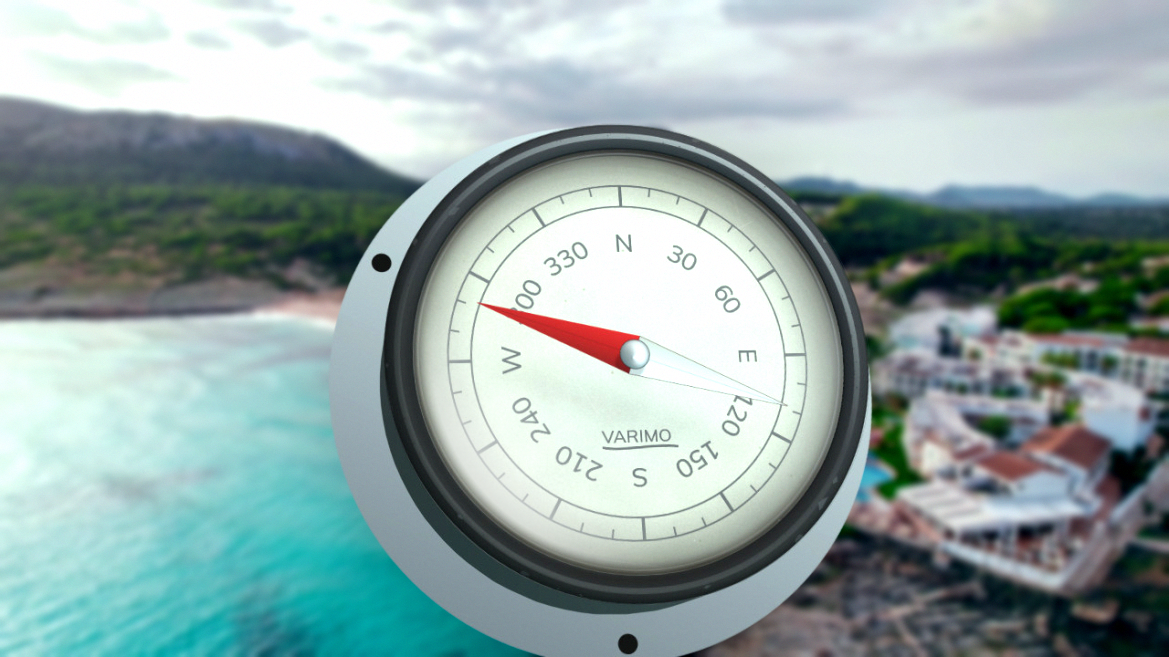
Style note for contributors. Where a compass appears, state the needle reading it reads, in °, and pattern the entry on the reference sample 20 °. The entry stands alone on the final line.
290 °
